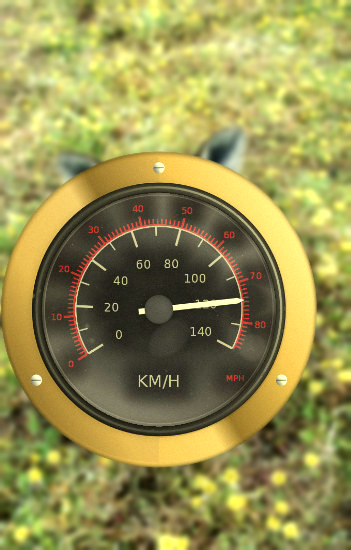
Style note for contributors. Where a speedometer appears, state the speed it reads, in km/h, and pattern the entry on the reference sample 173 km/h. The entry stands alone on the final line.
120 km/h
